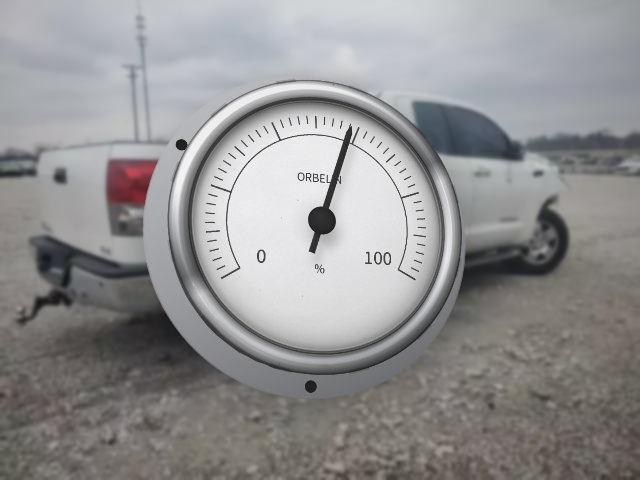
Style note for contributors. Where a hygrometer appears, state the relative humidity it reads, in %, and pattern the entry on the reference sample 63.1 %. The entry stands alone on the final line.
58 %
